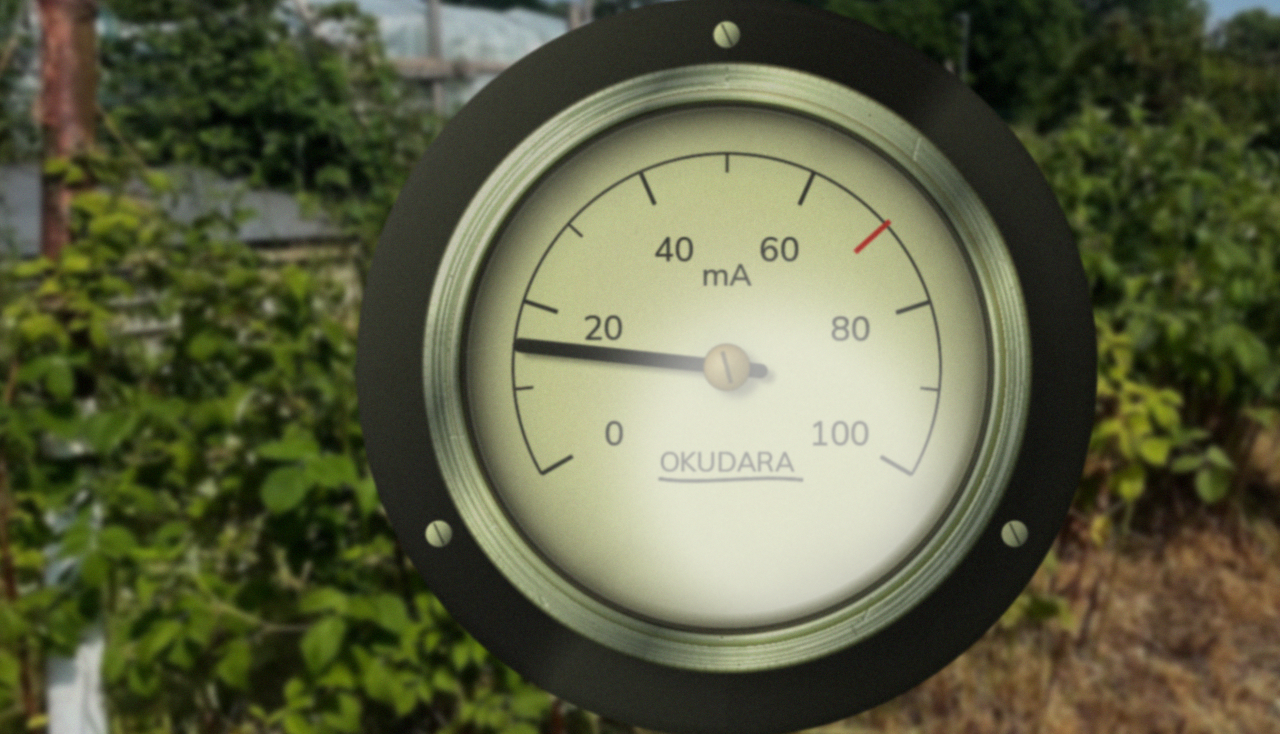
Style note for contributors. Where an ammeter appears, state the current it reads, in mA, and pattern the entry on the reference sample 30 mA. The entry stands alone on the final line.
15 mA
